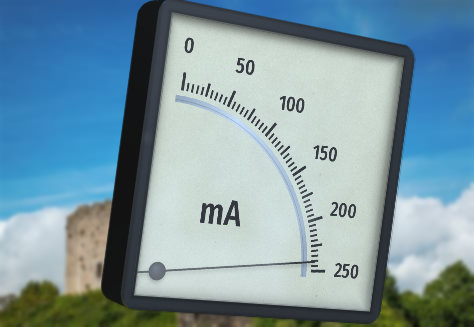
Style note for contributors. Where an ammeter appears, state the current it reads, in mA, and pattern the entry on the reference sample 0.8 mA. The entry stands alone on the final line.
240 mA
